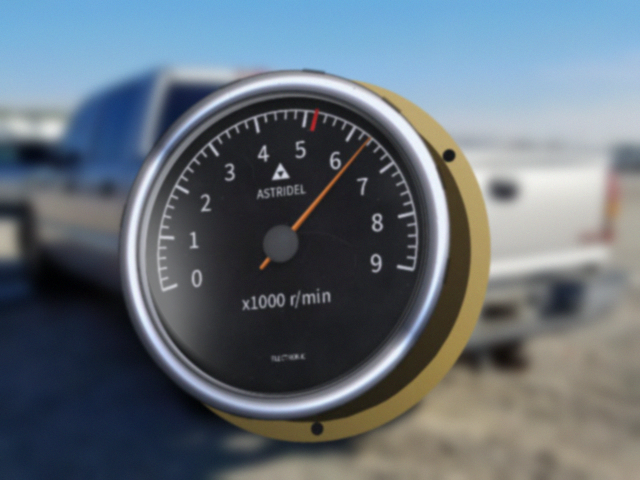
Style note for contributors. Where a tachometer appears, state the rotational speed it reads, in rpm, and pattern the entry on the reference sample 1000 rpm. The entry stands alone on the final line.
6400 rpm
